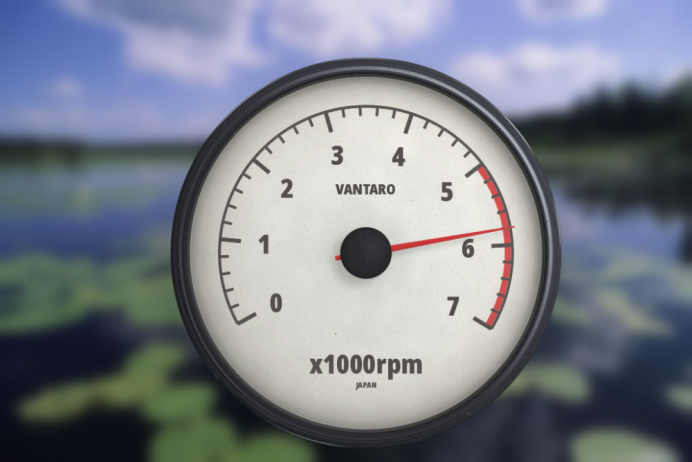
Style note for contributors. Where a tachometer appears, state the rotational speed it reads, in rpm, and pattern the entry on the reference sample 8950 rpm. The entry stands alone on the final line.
5800 rpm
